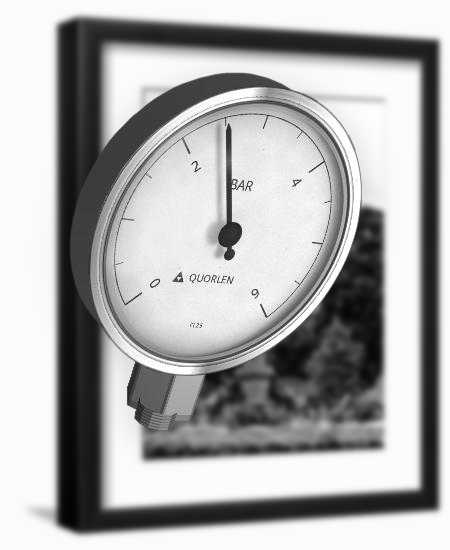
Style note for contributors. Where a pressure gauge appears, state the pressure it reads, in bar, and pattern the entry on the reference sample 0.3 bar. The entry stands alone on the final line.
2.5 bar
